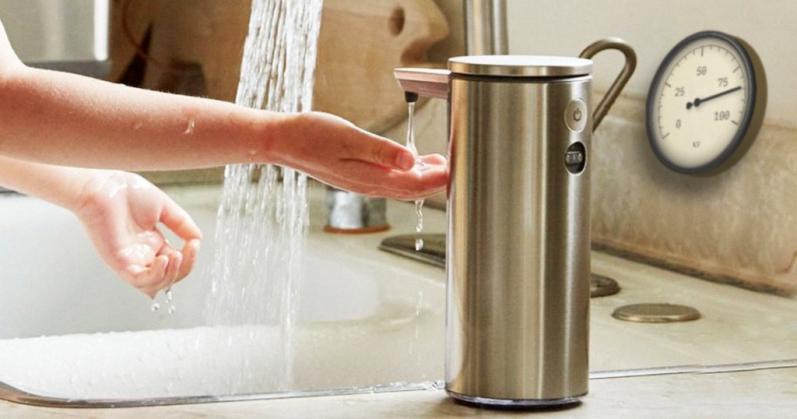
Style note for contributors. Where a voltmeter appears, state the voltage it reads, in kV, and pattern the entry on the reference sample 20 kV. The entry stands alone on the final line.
85 kV
